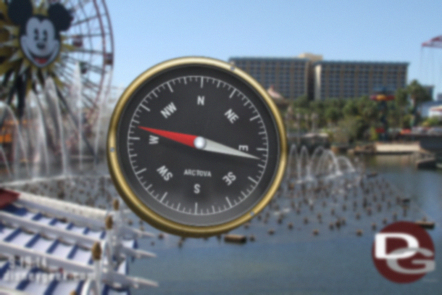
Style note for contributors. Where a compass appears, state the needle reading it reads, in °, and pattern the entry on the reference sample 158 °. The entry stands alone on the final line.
280 °
